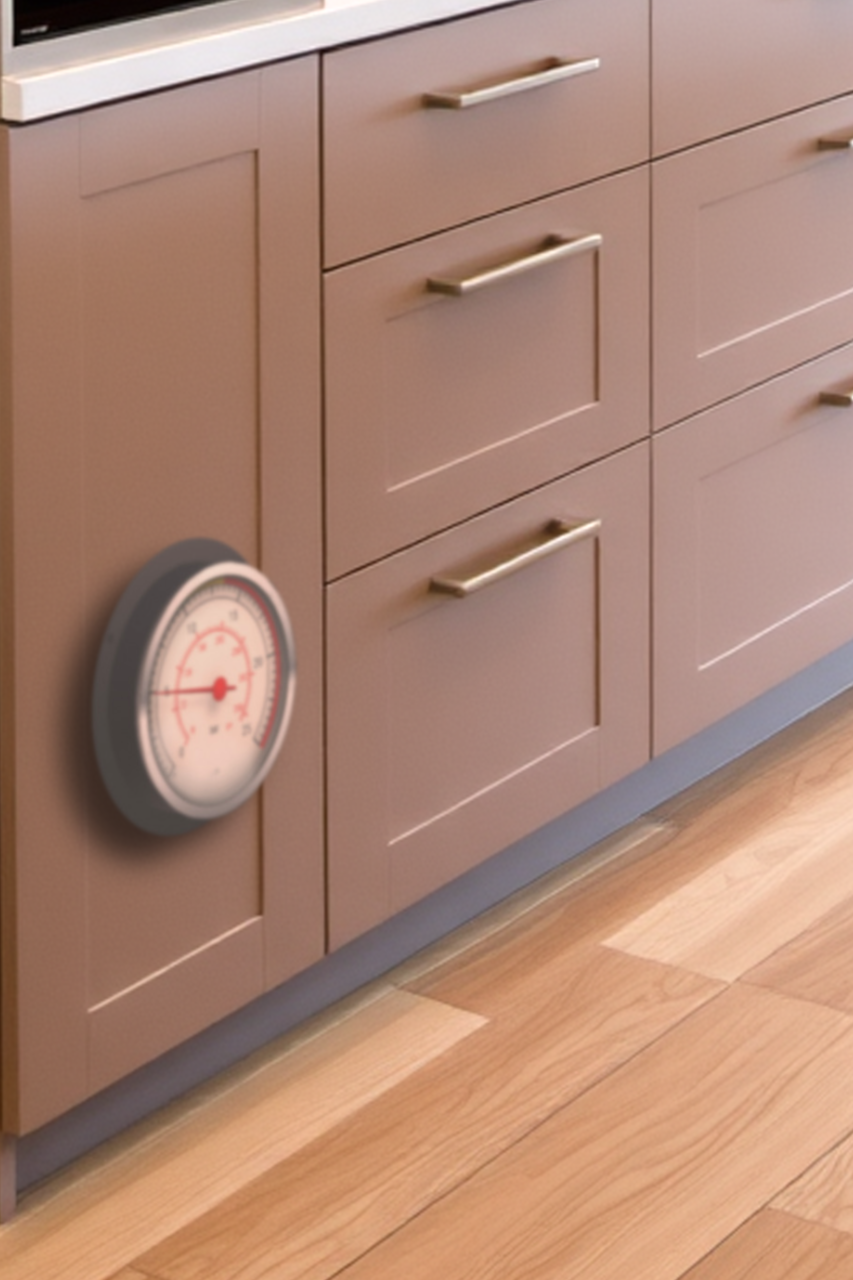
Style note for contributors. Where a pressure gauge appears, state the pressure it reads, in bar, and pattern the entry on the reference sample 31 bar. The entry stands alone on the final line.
5 bar
